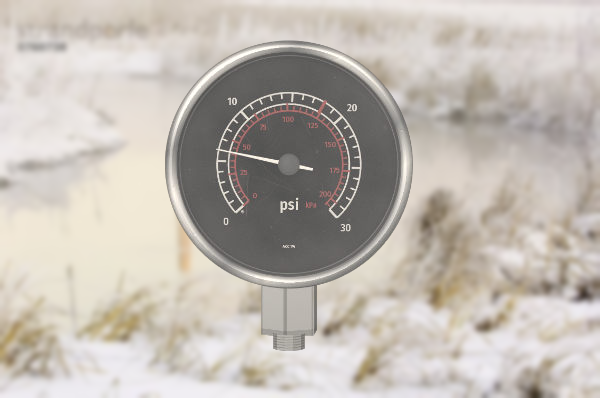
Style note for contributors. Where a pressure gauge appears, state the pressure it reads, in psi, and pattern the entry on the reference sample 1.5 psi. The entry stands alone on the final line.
6 psi
